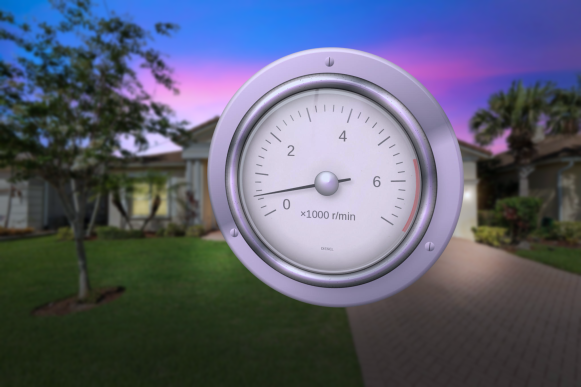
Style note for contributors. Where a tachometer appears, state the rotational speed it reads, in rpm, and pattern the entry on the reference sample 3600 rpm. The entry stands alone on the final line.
500 rpm
